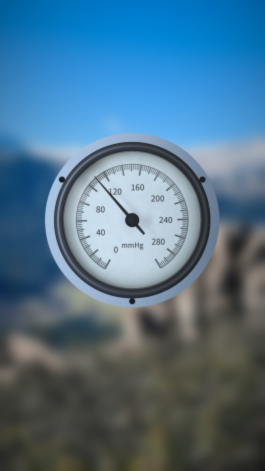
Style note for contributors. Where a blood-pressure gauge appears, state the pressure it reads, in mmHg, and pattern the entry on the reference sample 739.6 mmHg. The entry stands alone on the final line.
110 mmHg
